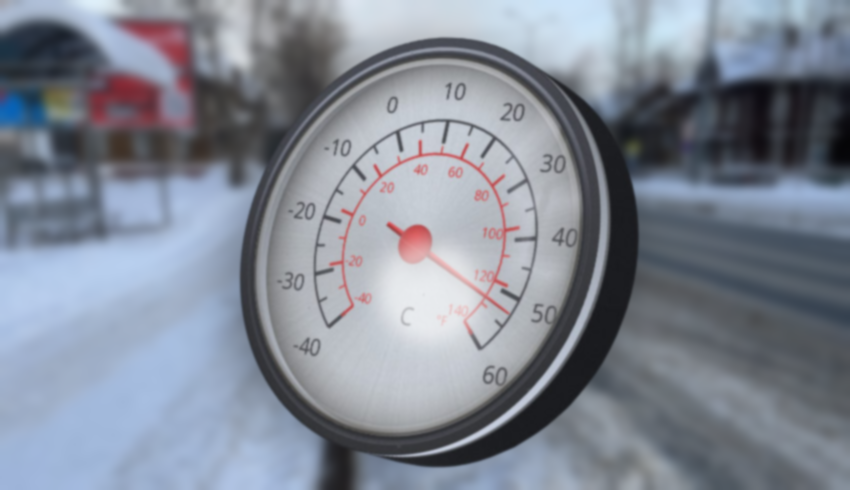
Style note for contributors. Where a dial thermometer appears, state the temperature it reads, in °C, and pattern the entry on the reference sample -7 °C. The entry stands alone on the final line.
52.5 °C
